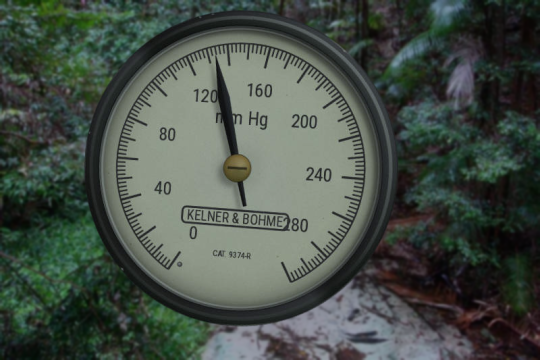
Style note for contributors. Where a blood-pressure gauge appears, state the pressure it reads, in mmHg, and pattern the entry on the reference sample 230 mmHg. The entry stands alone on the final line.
134 mmHg
